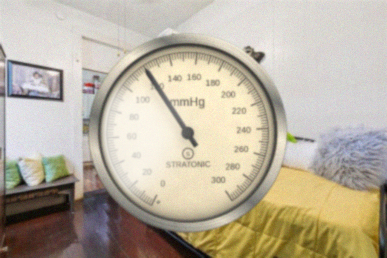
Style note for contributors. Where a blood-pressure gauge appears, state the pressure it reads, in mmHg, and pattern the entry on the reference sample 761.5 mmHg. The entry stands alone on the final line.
120 mmHg
